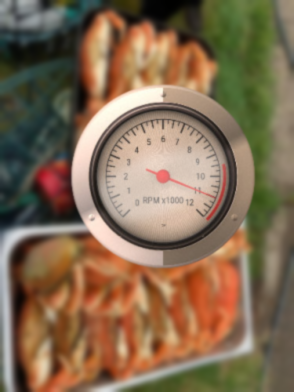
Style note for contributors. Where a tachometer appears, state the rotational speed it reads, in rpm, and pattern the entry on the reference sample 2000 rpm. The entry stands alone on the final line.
11000 rpm
